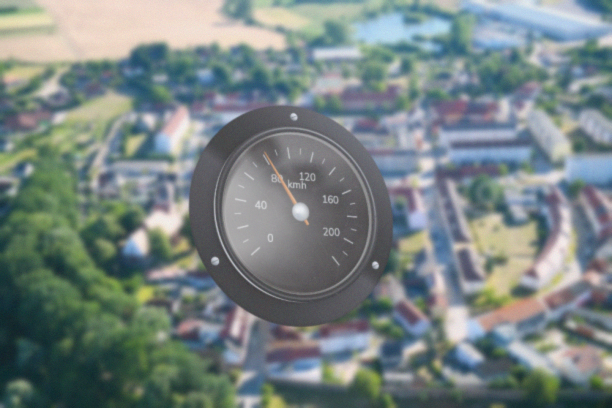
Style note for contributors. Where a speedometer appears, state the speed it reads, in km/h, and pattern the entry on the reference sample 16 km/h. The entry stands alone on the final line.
80 km/h
